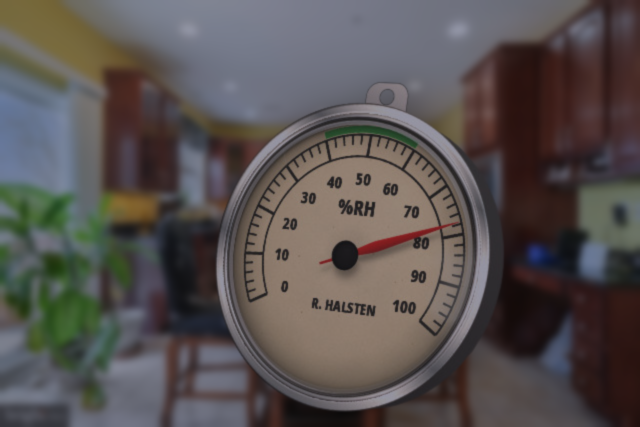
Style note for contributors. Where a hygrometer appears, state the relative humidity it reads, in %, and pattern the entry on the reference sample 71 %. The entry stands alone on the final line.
78 %
